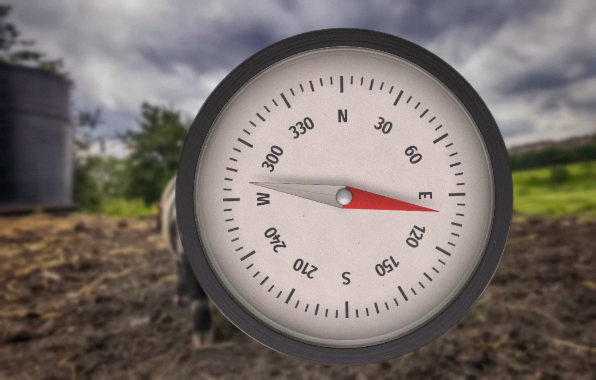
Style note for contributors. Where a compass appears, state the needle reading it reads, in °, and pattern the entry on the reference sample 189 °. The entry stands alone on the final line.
100 °
